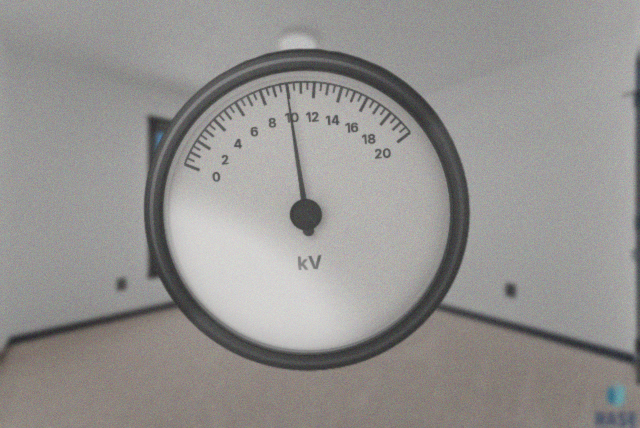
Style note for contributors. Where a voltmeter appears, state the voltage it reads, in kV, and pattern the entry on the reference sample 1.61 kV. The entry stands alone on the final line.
10 kV
